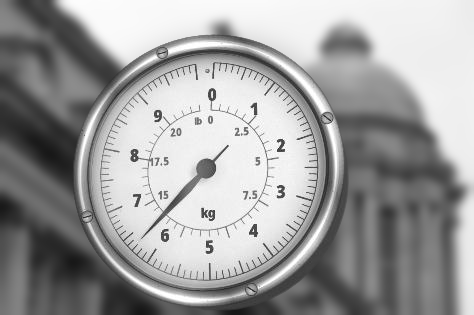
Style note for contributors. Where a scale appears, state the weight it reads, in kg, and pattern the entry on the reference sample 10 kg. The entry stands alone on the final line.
6.3 kg
